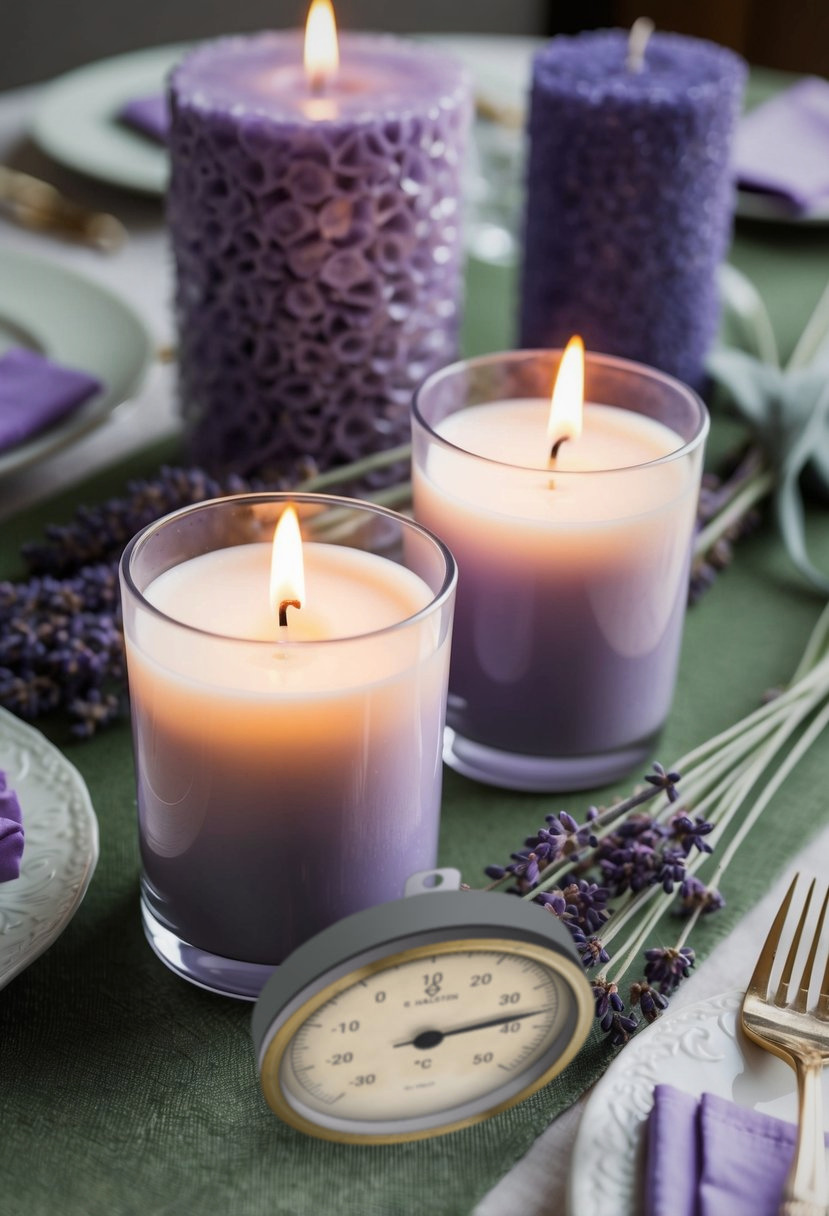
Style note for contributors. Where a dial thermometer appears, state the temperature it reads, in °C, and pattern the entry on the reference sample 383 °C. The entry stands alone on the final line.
35 °C
